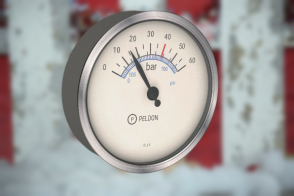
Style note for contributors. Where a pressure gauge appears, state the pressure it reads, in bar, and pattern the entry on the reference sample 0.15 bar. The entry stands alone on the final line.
15 bar
